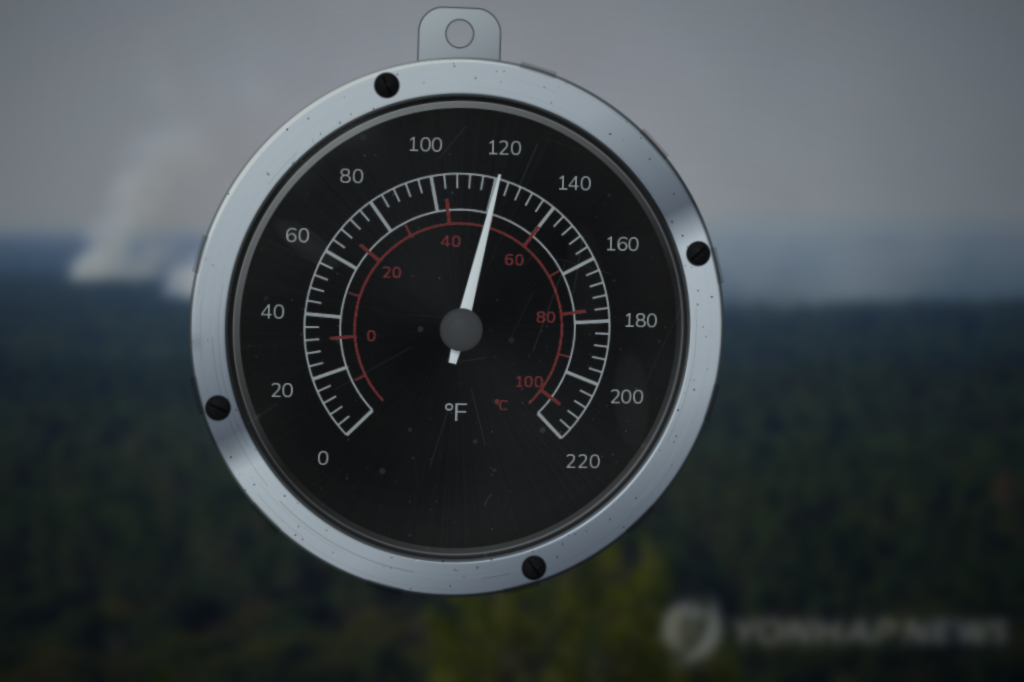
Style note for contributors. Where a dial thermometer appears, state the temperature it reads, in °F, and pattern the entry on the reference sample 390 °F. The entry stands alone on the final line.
120 °F
